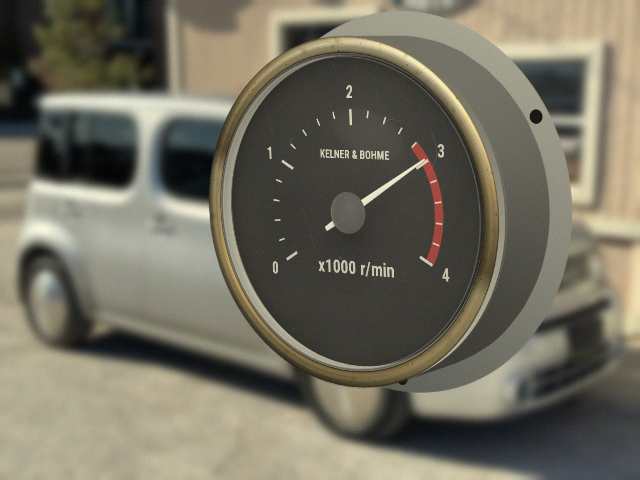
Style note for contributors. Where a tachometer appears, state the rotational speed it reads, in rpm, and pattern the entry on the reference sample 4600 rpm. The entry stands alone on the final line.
3000 rpm
